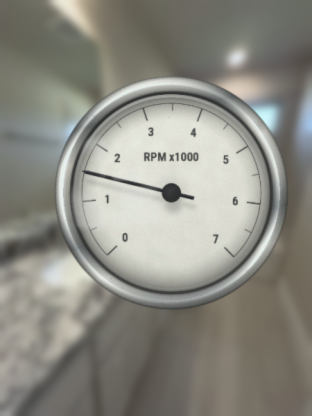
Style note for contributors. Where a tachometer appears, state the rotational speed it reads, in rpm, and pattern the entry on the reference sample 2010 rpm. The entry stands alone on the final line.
1500 rpm
